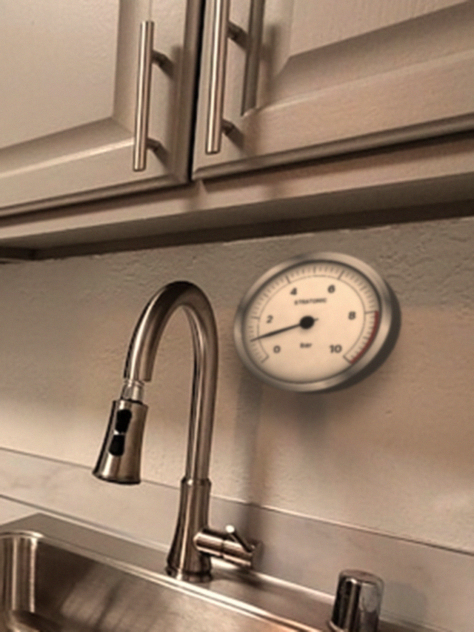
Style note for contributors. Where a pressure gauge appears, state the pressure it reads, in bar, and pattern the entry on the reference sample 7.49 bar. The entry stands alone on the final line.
1 bar
